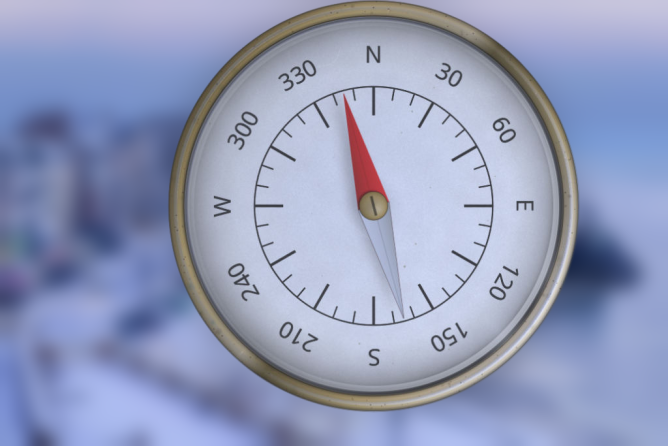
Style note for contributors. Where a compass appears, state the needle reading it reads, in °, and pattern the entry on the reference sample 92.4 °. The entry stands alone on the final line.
345 °
